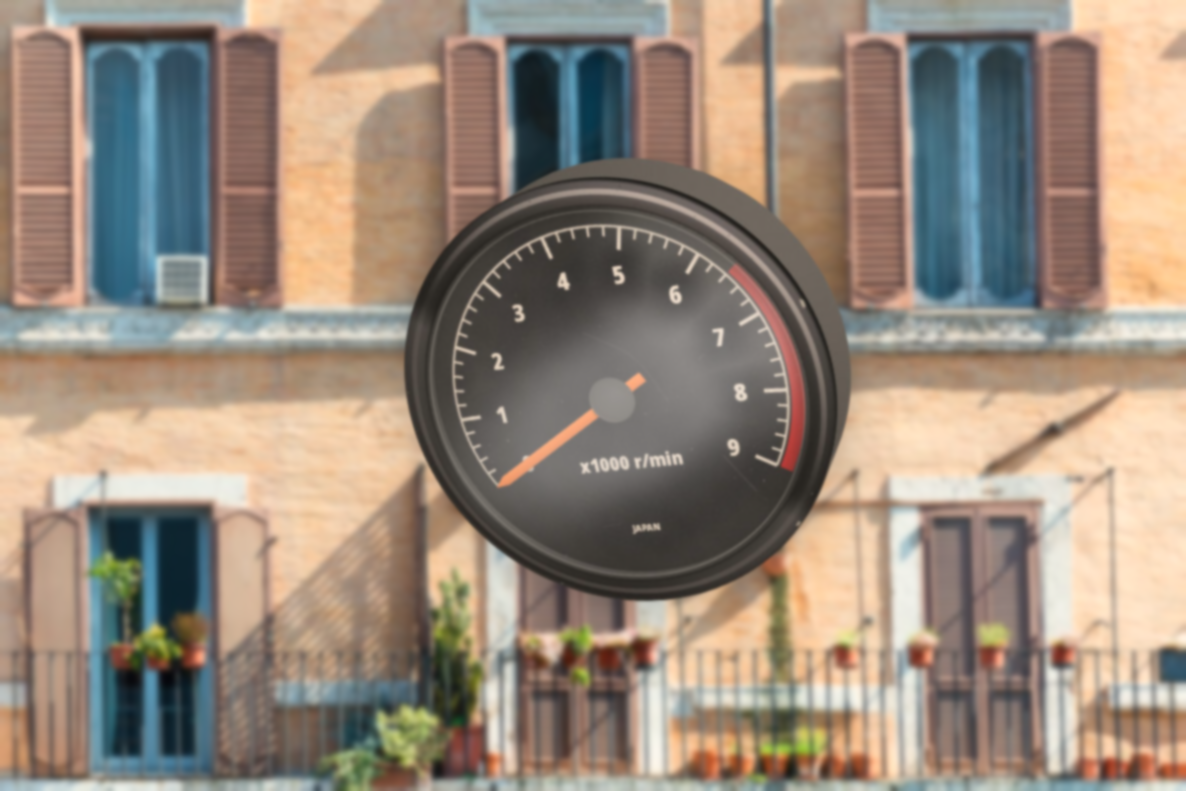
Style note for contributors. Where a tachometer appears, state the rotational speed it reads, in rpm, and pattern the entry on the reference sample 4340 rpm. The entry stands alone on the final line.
0 rpm
